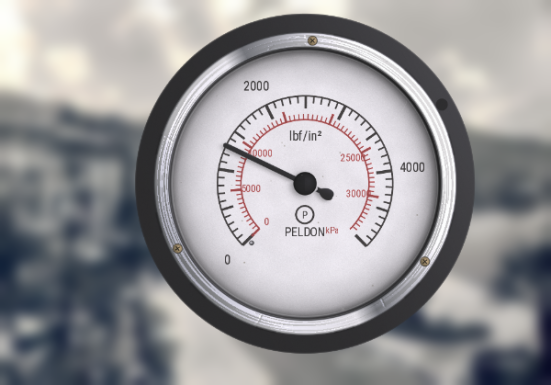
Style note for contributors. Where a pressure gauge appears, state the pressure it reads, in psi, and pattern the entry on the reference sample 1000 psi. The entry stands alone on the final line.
1300 psi
